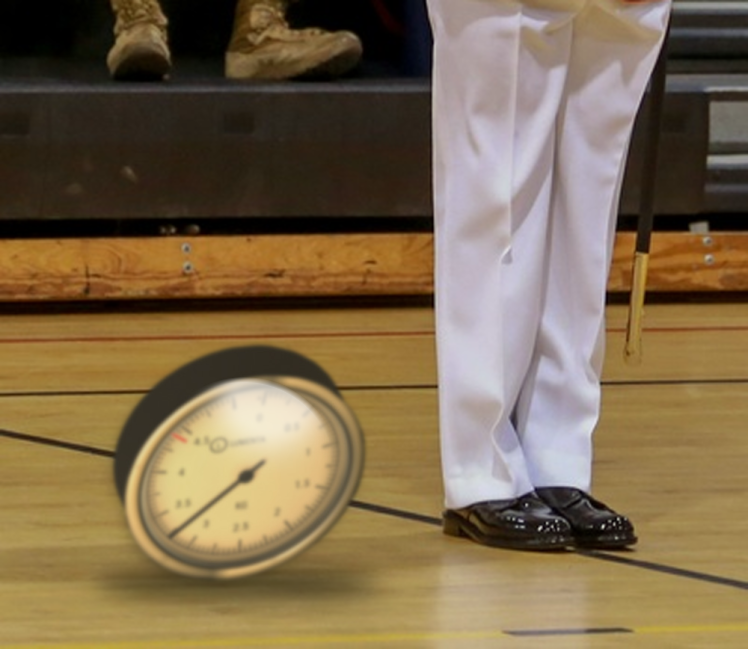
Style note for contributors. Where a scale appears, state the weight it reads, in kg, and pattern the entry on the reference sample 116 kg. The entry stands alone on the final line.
3.25 kg
